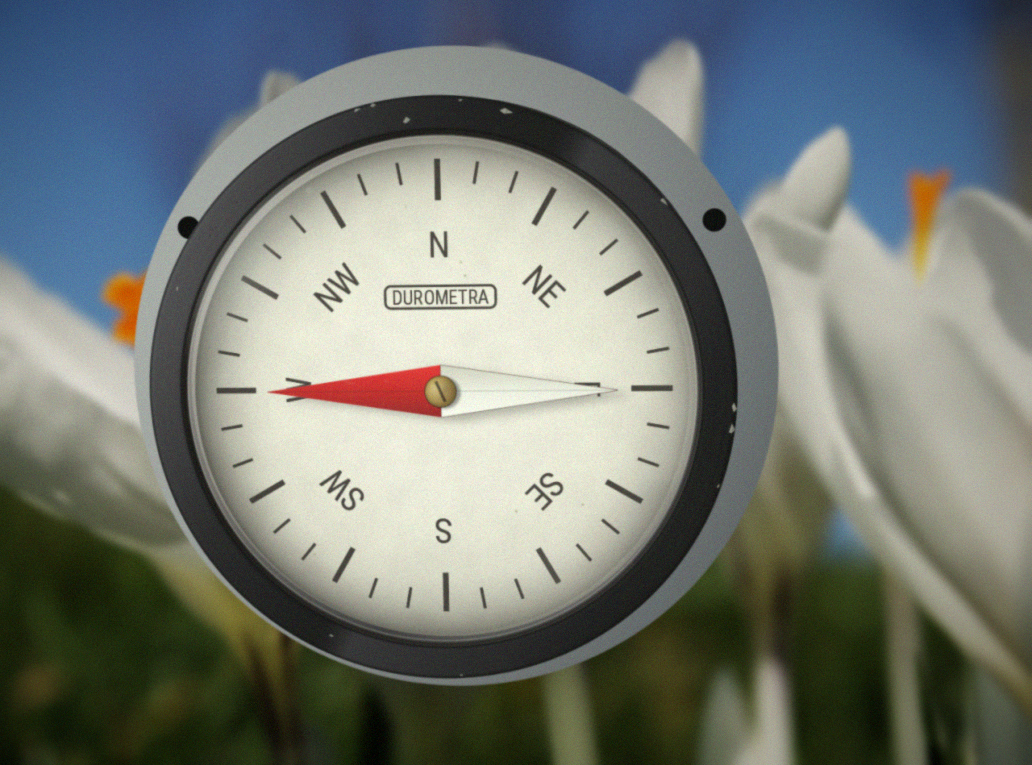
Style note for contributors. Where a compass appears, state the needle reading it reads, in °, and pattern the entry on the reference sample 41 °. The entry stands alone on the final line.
270 °
